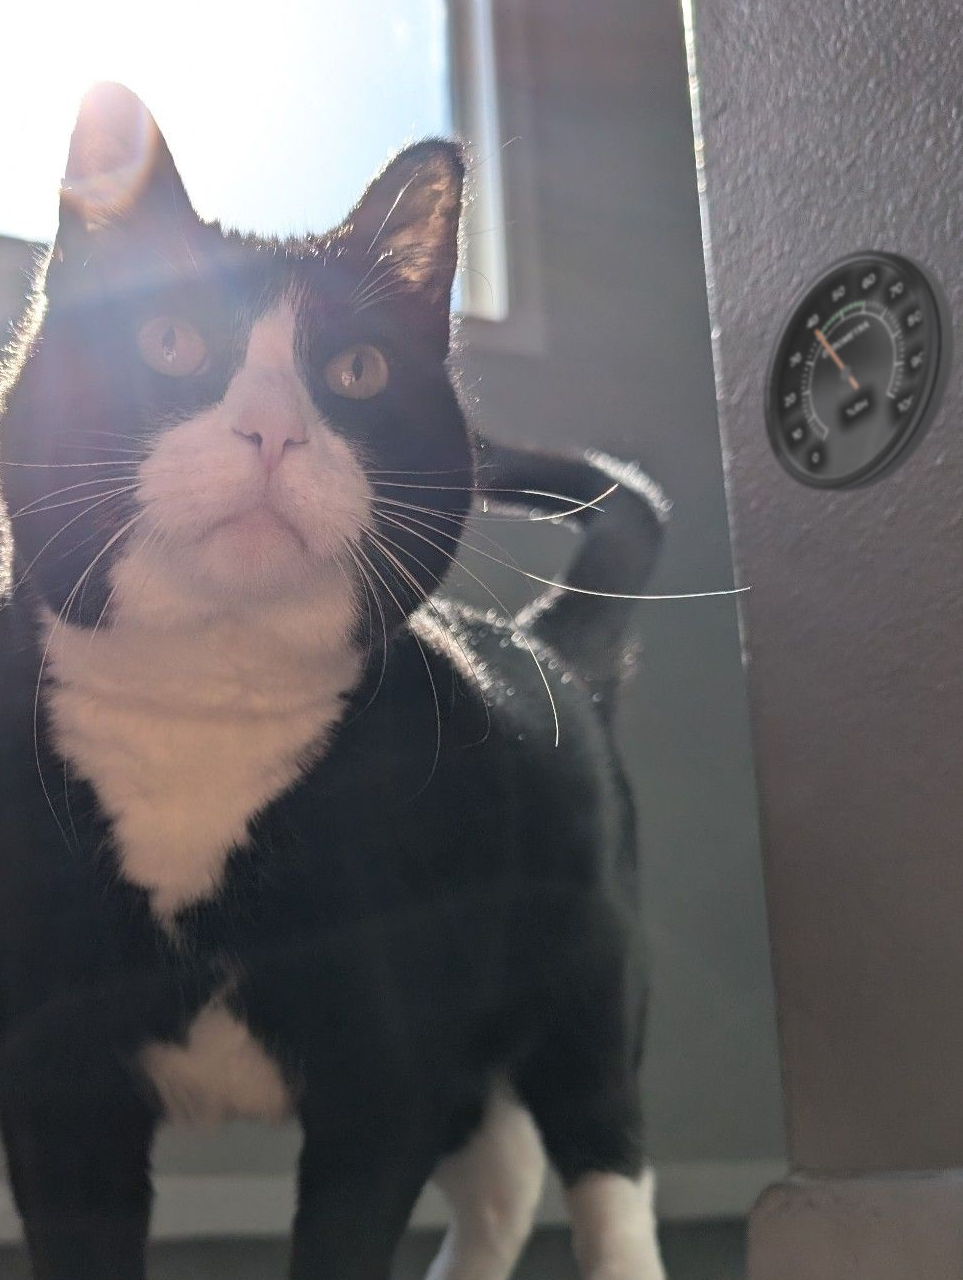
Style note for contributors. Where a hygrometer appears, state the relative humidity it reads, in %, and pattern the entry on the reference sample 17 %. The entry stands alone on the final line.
40 %
